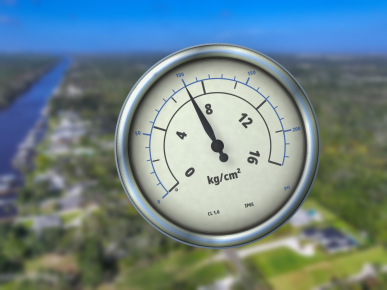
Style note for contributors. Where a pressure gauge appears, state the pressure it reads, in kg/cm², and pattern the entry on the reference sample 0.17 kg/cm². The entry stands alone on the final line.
7 kg/cm²
